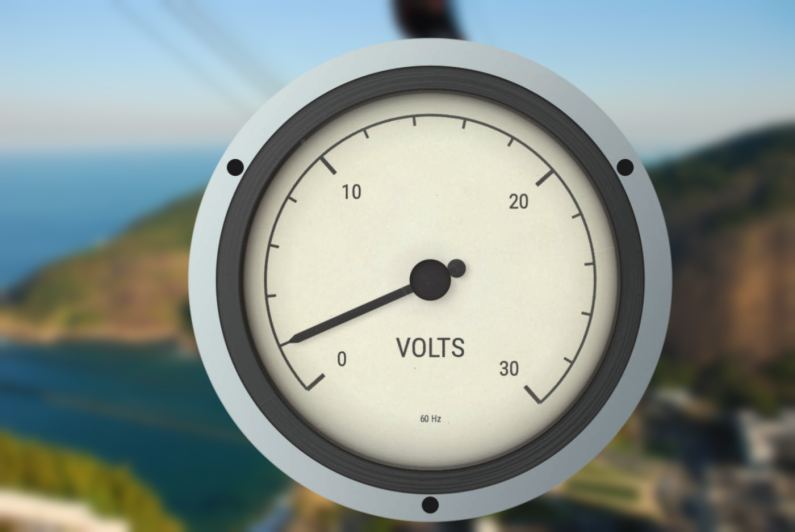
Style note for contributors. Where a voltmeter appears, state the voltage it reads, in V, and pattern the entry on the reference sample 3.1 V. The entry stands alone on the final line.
2 V
